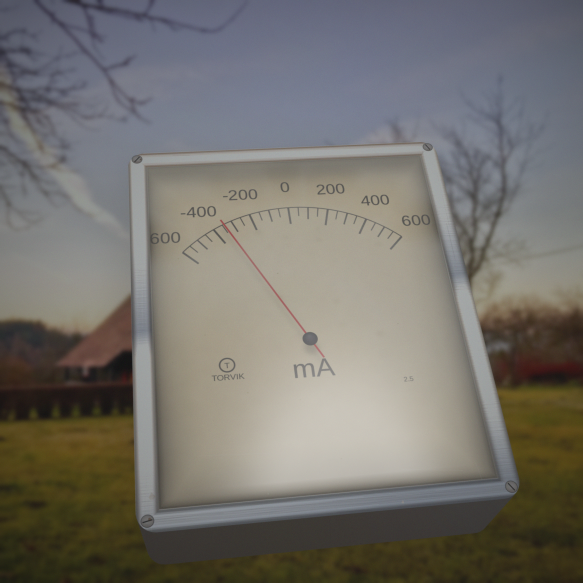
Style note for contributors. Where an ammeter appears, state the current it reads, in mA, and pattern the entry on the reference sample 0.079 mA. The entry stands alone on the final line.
-350 mA
